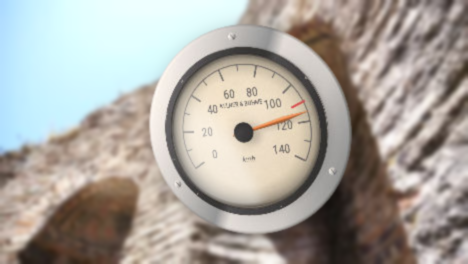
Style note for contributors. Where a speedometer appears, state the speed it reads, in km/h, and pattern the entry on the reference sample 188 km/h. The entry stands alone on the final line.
115 km/h
